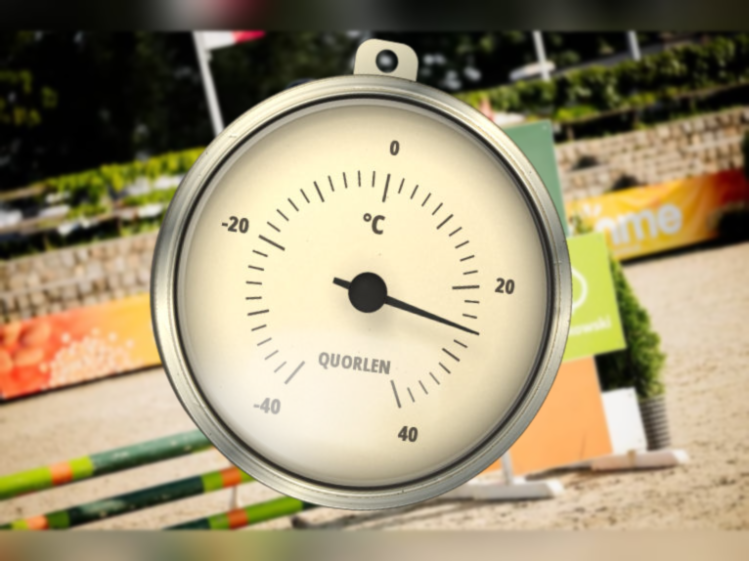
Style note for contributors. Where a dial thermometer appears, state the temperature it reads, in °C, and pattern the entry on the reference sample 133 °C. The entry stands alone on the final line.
26 °C
